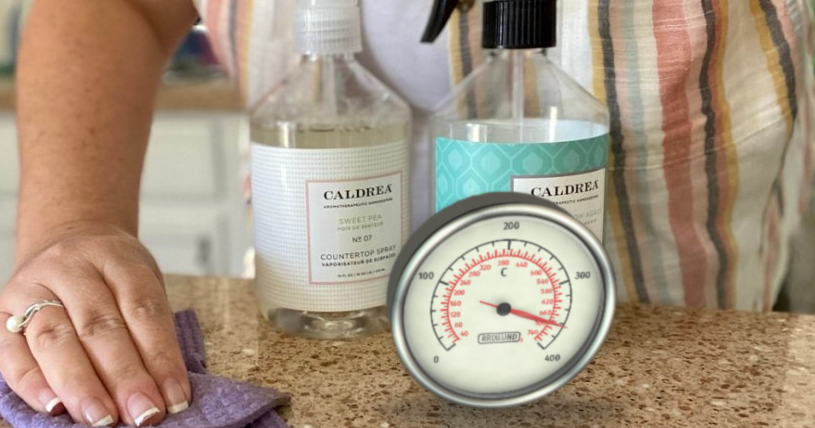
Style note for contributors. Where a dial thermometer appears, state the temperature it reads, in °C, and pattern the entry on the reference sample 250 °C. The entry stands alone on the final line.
360 °C
